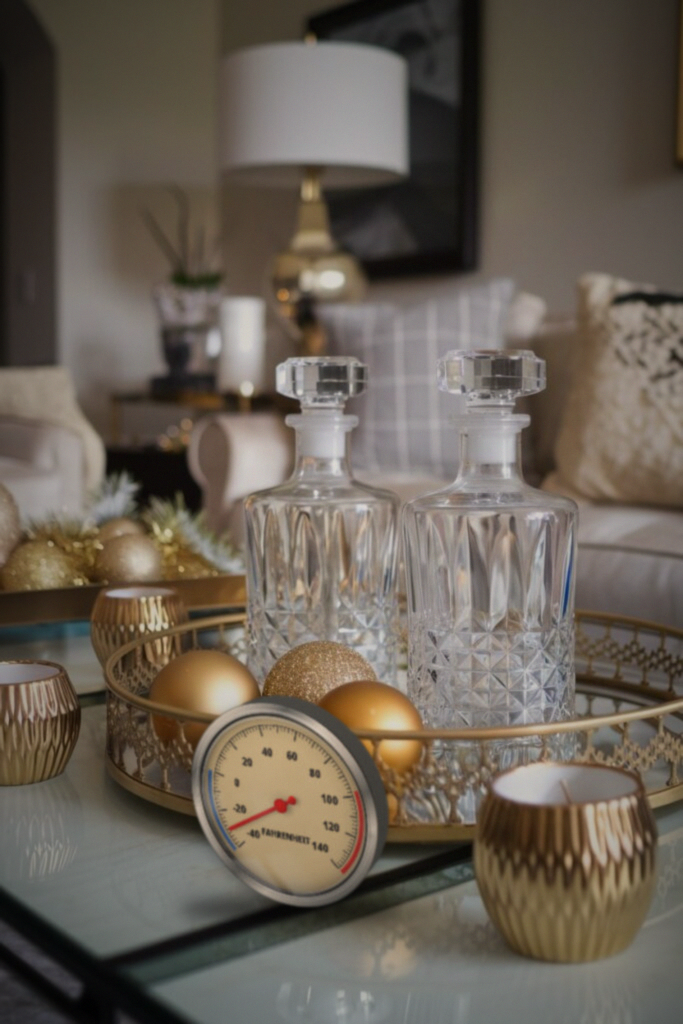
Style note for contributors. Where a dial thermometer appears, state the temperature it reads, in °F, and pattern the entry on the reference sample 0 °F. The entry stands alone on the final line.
-30 °F
